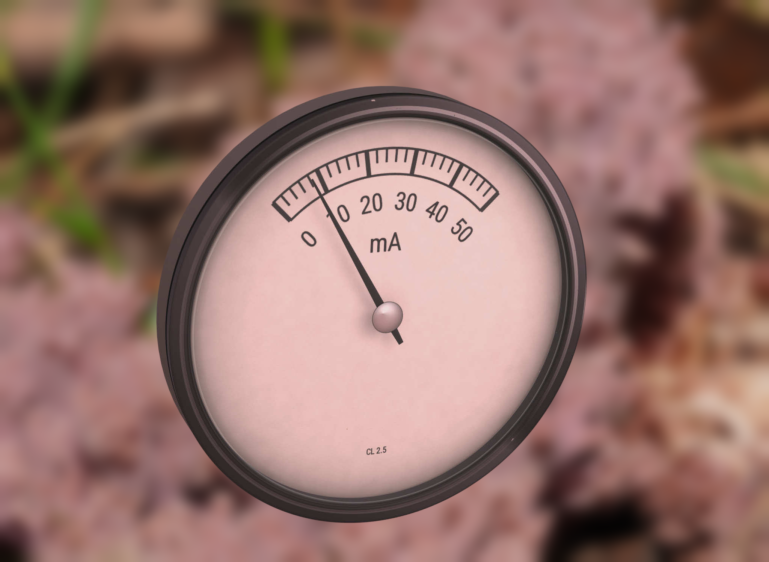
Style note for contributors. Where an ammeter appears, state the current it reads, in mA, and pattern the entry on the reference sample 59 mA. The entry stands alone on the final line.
8 mA
